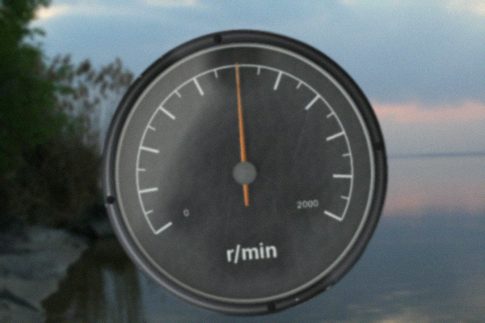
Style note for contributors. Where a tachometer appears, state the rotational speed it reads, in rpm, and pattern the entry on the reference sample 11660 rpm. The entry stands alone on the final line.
1000 rpm
